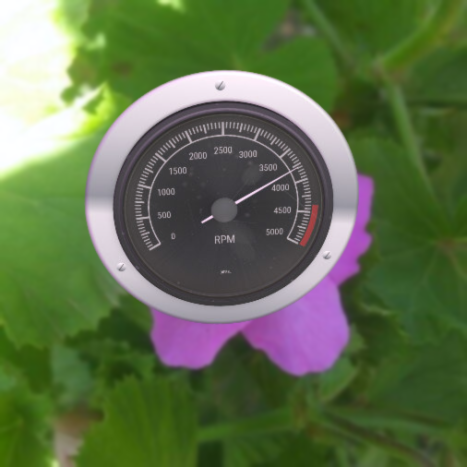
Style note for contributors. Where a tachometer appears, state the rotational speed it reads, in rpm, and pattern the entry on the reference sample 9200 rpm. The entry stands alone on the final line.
3750 rpm
